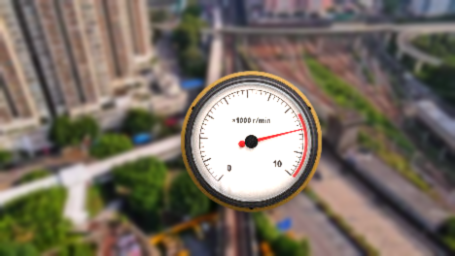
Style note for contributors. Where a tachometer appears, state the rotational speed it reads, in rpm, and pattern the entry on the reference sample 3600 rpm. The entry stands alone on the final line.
8000 rpm
